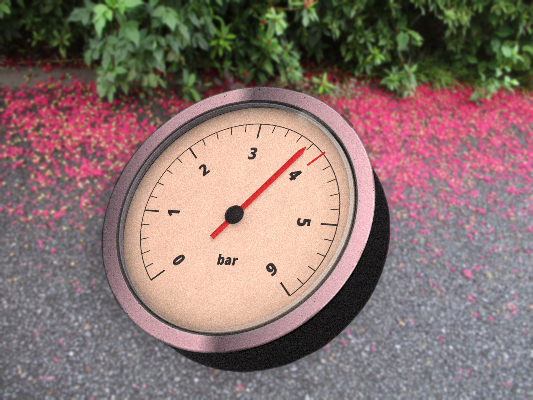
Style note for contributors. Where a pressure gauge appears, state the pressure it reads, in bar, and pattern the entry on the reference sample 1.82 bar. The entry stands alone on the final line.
3.8 bar
